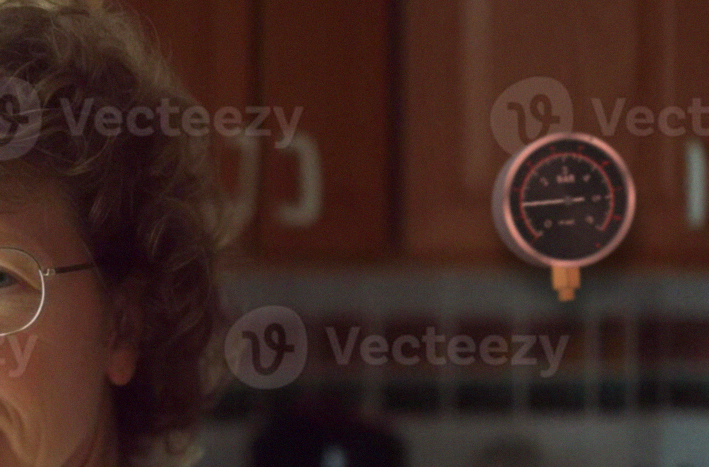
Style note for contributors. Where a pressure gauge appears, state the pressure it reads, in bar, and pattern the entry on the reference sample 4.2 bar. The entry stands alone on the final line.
1 bar
